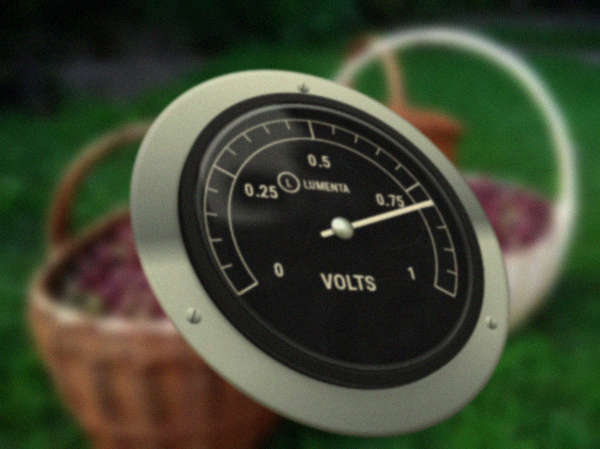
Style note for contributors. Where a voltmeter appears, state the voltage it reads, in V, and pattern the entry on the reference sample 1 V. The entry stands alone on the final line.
0.8 V
